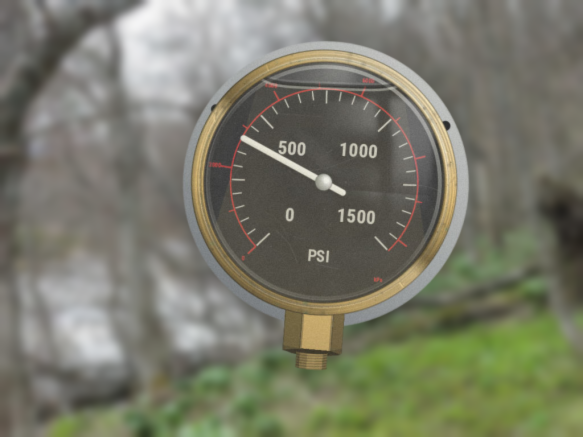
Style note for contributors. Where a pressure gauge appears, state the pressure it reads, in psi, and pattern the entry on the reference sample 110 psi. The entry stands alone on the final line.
400 psi
